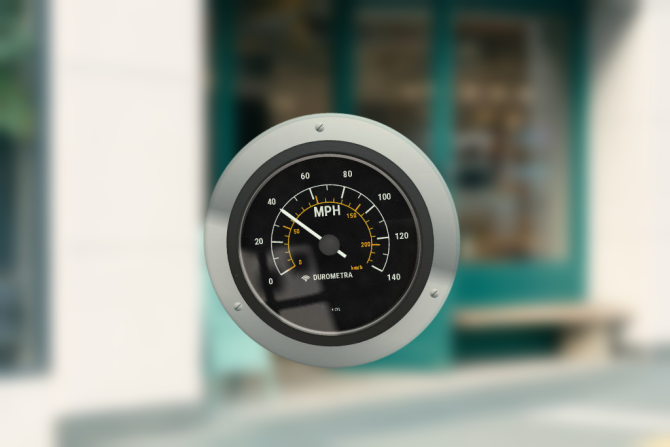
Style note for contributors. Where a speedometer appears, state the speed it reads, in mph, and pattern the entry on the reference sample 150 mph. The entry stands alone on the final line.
40 mph
